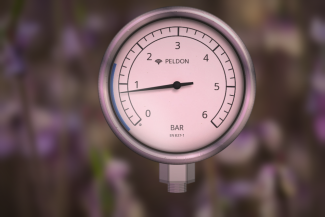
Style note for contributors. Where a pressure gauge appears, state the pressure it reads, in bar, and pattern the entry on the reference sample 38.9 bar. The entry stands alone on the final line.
0.8 bar
